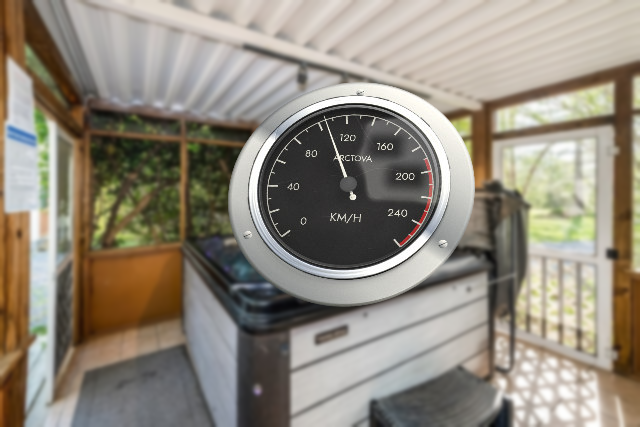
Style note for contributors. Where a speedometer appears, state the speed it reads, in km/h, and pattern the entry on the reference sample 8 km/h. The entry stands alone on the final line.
105 km/h
